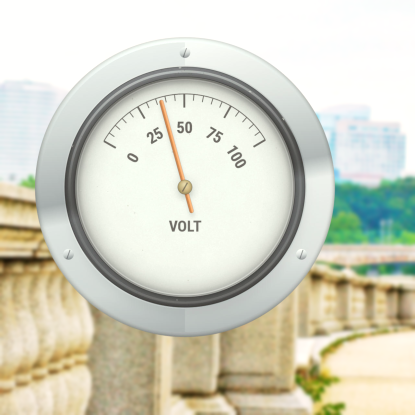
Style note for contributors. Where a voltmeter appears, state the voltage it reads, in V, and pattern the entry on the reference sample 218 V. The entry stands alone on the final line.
37.5 V
